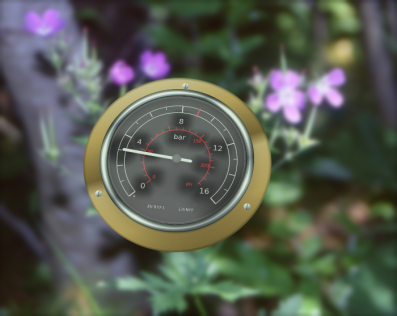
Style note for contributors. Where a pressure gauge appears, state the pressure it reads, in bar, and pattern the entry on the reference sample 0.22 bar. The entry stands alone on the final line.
3 bar
